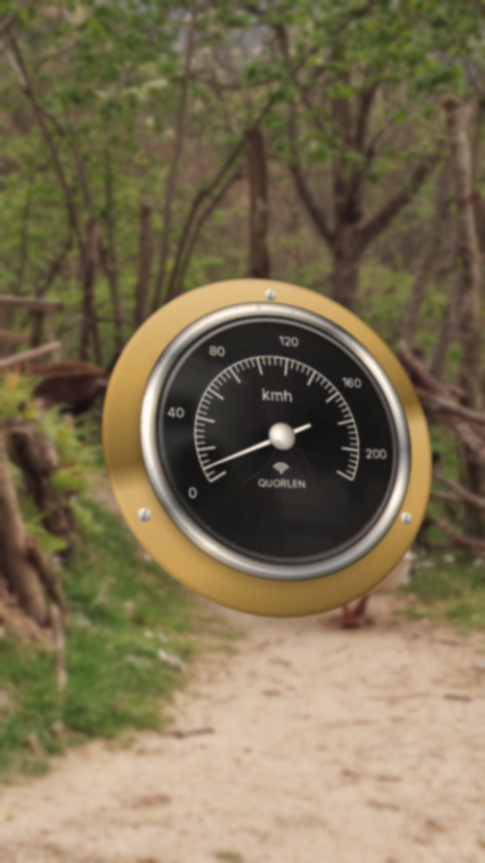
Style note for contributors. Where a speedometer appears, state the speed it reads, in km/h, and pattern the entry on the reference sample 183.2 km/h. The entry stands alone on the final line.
8 km/h
